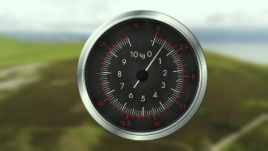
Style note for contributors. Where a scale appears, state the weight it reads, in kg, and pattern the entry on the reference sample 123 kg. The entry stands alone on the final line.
0.5 kg
